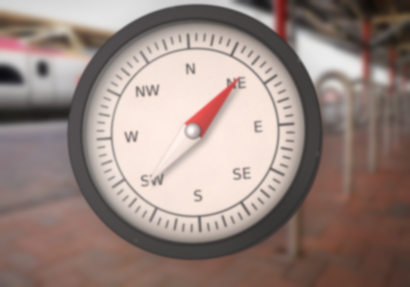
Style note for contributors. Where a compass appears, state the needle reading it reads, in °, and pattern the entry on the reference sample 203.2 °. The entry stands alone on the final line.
45 °
